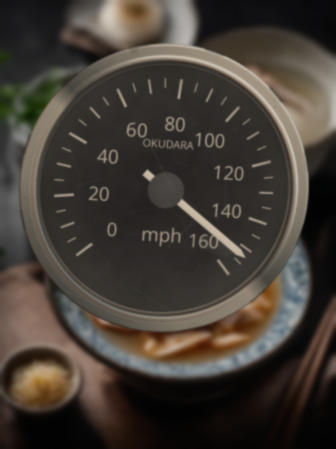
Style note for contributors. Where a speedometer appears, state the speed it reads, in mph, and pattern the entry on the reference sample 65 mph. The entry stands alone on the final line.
152.5 mph
